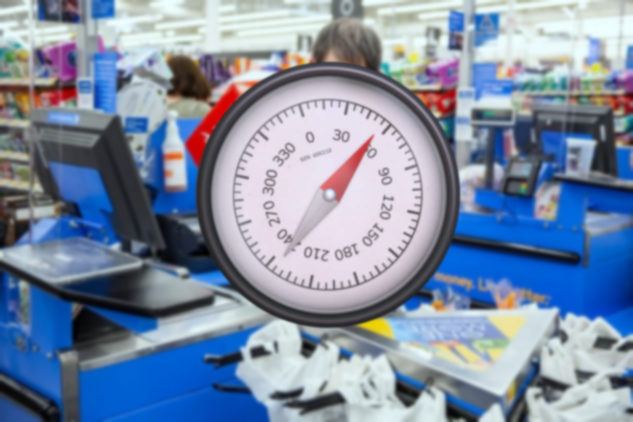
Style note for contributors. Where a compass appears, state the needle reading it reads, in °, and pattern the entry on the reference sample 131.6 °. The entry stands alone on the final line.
55 °
